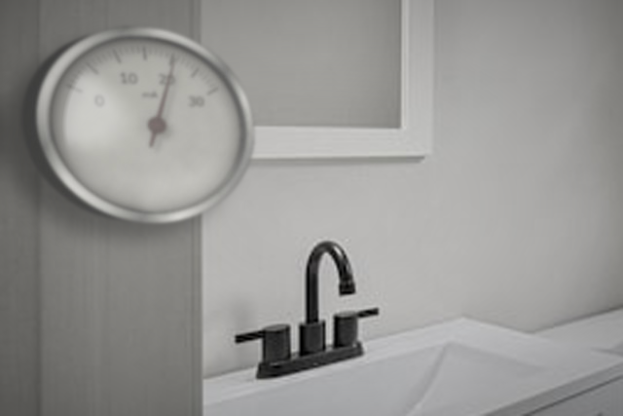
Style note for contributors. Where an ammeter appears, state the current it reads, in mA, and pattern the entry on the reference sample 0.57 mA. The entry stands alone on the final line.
20 mA
